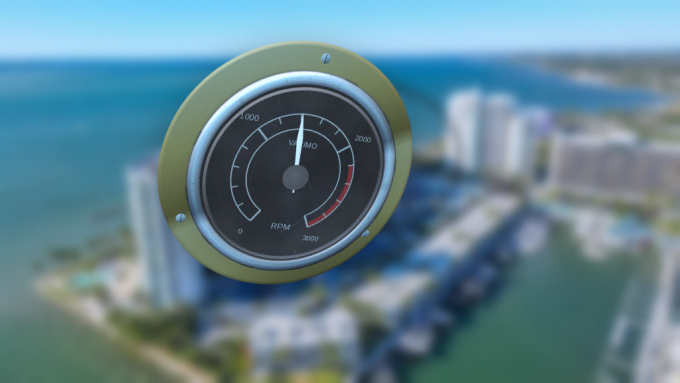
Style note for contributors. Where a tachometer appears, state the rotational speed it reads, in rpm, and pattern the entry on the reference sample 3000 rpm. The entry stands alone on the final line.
1400 rpm
